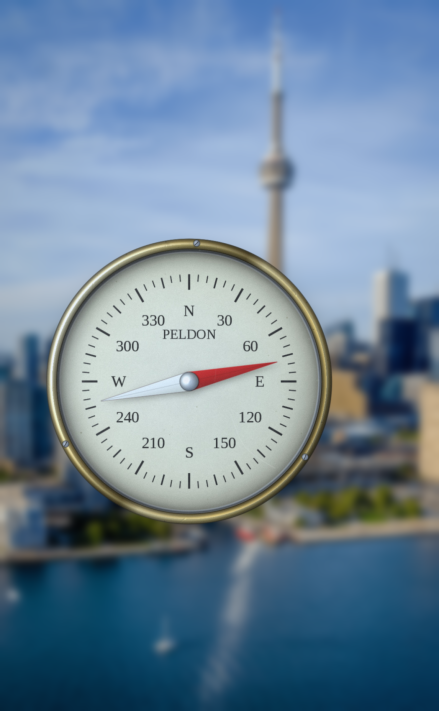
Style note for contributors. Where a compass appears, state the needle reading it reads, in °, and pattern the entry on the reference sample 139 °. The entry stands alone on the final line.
77.5 °
